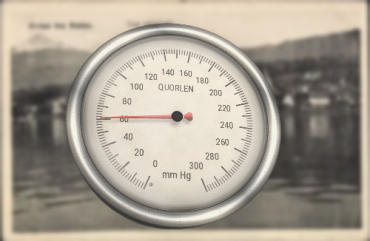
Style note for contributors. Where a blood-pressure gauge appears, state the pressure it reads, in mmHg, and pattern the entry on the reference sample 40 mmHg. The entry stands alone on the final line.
60 mmHg
